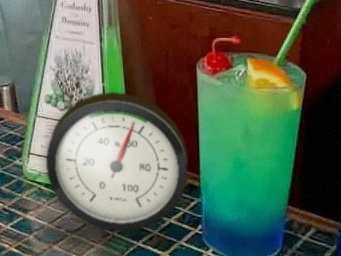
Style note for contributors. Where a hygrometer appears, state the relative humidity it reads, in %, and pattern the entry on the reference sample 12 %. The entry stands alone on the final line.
56 %
